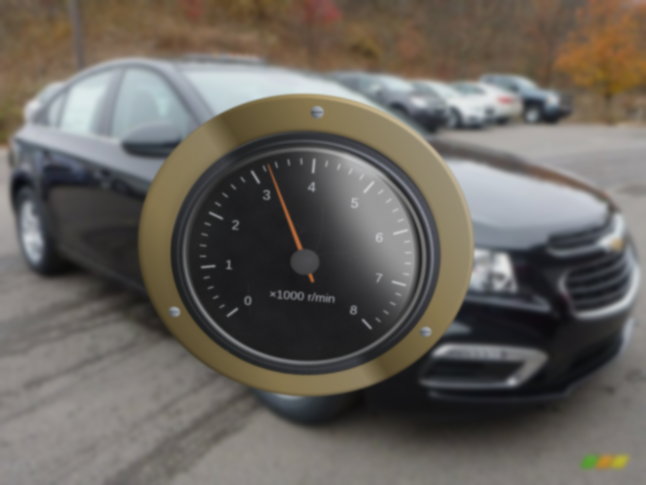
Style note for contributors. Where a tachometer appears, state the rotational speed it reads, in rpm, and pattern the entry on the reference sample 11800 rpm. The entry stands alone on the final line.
3300 rpm
